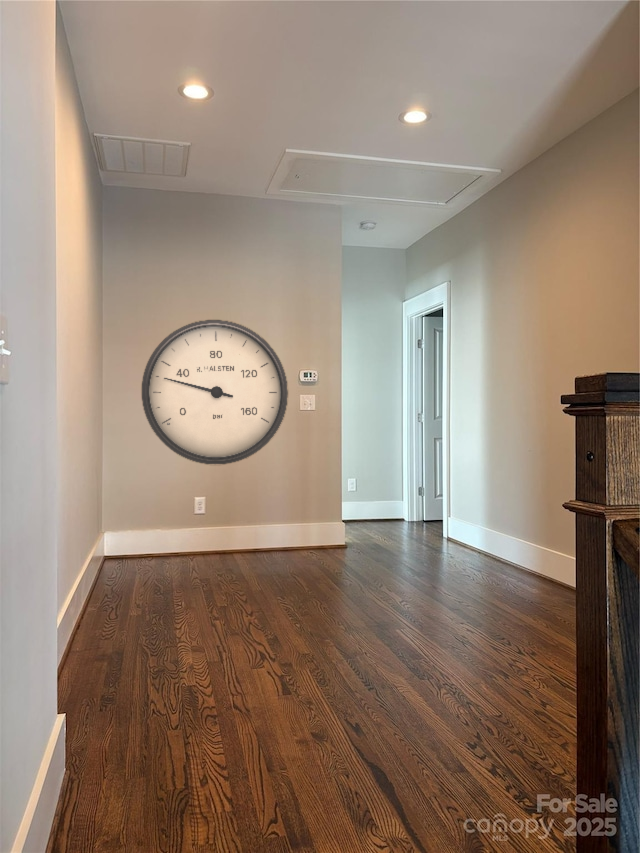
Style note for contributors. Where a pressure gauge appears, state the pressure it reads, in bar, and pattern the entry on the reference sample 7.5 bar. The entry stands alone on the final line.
30 bar
